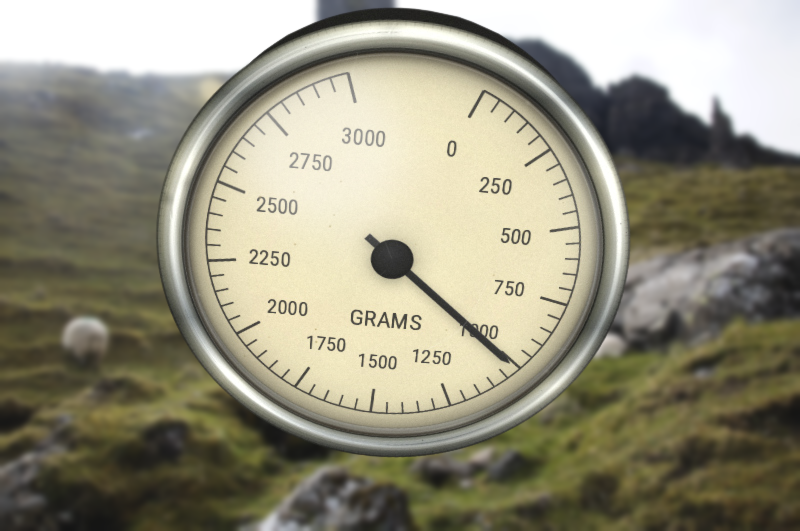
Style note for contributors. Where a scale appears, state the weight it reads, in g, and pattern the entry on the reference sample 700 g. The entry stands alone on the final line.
1000 g
